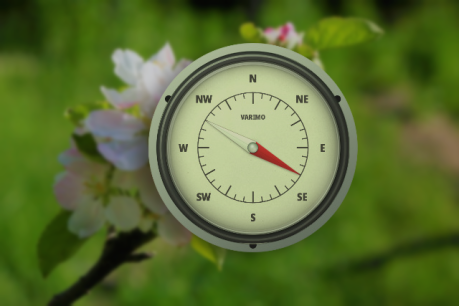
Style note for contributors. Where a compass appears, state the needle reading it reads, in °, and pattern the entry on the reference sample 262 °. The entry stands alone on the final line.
120 °
